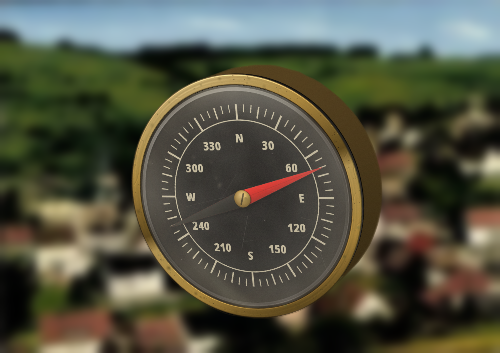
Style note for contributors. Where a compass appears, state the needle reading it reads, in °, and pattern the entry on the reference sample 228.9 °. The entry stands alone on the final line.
70 °
